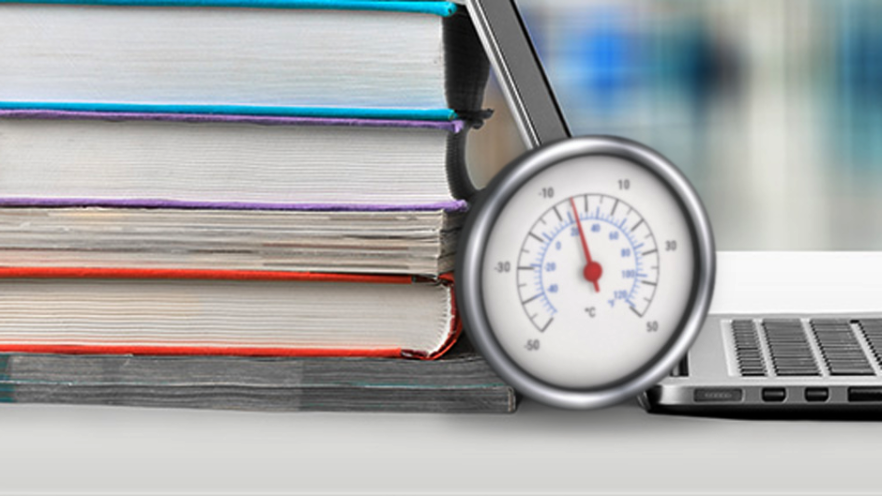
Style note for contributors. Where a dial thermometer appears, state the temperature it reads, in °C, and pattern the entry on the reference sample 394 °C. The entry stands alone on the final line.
-5 °C
